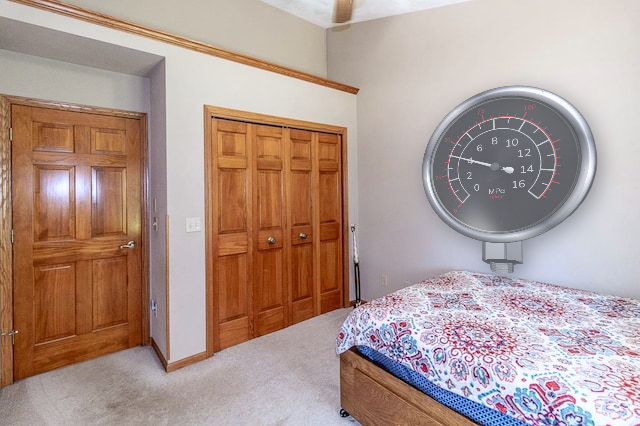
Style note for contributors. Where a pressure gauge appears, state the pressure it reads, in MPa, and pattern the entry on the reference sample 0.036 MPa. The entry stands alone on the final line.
4 MPa
